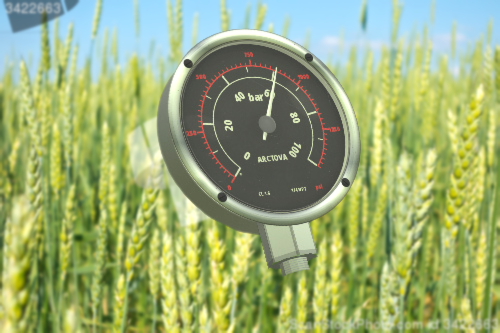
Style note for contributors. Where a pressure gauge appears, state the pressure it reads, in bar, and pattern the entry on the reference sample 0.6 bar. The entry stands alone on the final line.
60 bar
